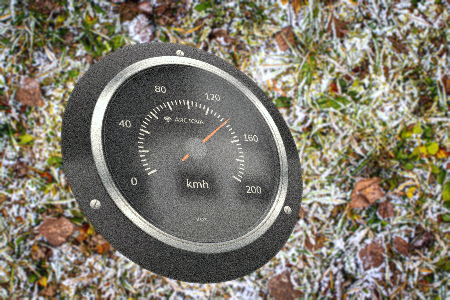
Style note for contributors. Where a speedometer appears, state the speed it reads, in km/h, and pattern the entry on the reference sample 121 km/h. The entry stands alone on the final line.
140 km/h
